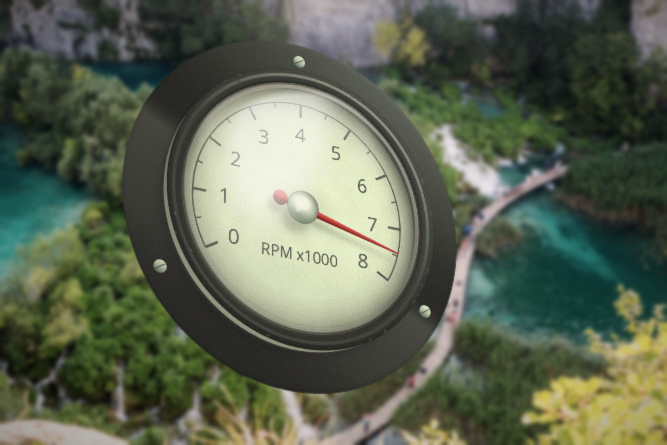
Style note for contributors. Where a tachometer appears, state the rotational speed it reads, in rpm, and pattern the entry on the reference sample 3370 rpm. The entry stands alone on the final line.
7500 rpm
